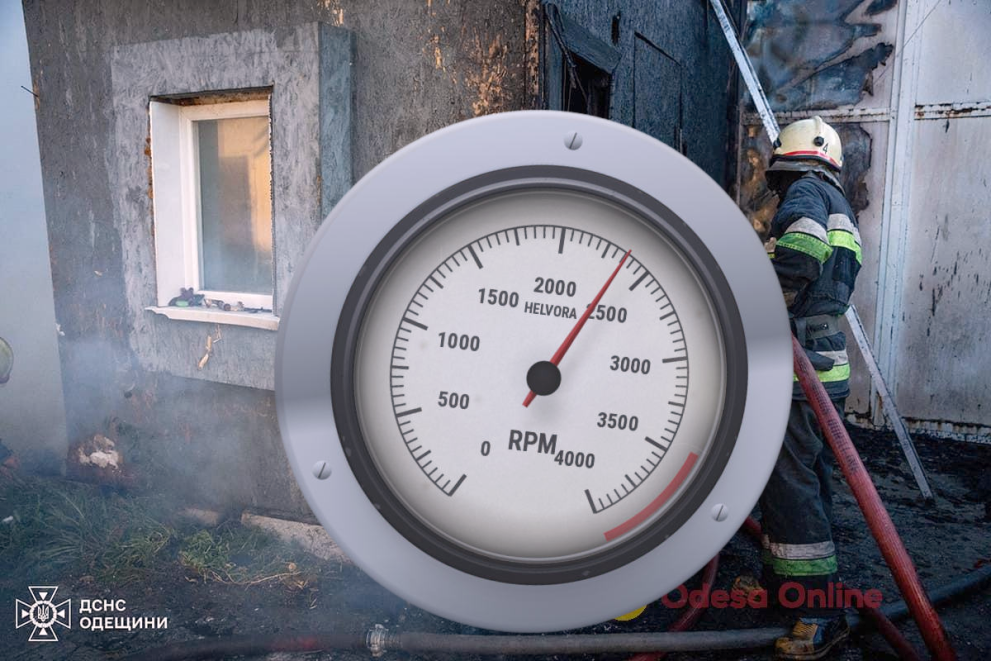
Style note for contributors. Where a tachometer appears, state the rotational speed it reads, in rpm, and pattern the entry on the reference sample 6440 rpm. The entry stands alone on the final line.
2350 rpm
